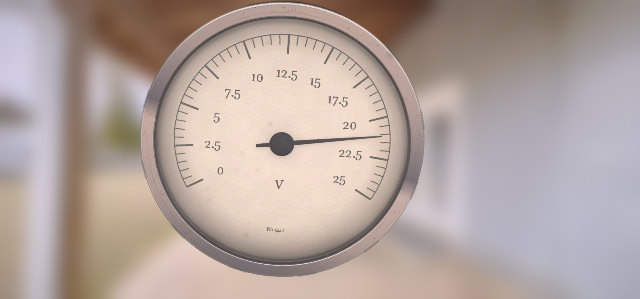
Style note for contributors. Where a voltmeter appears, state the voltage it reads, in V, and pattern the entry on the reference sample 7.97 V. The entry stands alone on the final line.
21 V
